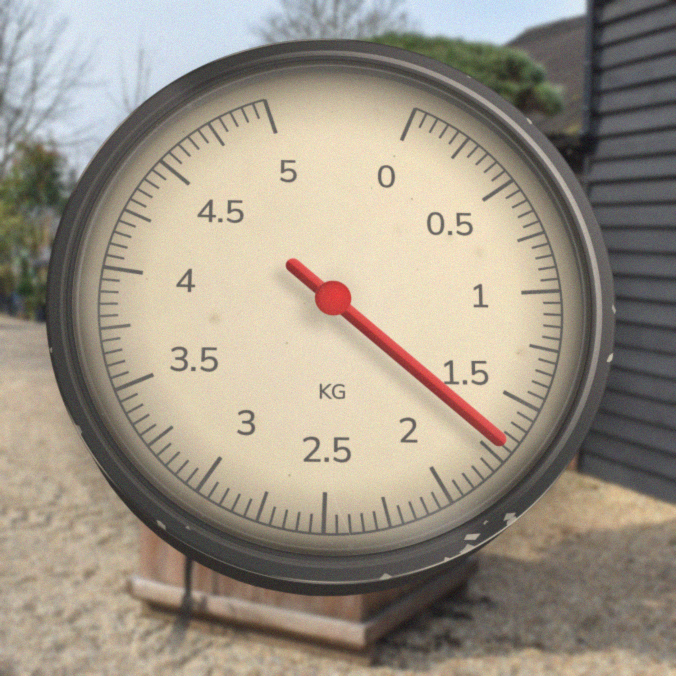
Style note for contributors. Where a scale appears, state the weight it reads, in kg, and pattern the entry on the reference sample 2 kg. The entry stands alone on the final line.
1.7 kg
